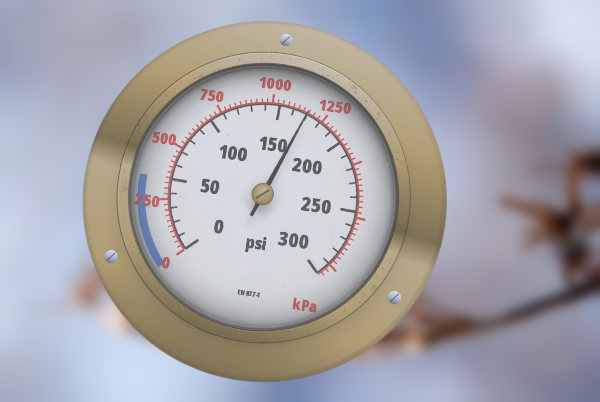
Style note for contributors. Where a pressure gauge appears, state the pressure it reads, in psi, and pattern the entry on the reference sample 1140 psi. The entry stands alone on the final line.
170 psi
